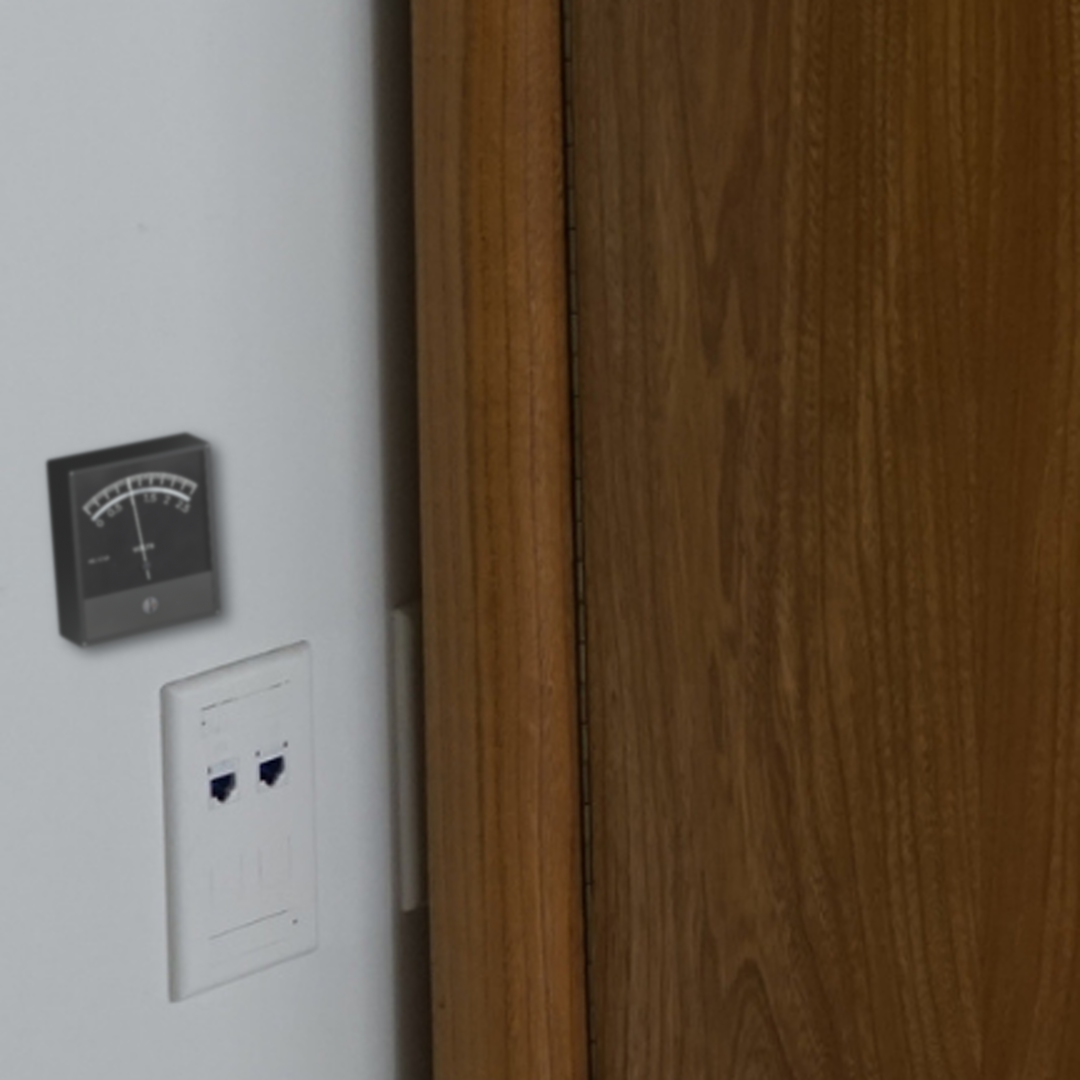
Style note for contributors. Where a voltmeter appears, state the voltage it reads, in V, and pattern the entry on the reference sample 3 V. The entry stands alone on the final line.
1 V
